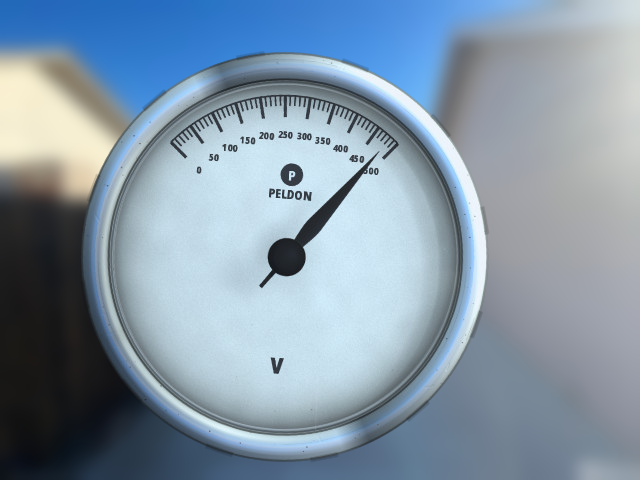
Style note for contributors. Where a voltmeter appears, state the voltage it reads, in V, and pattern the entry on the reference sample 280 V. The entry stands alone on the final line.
480 V
